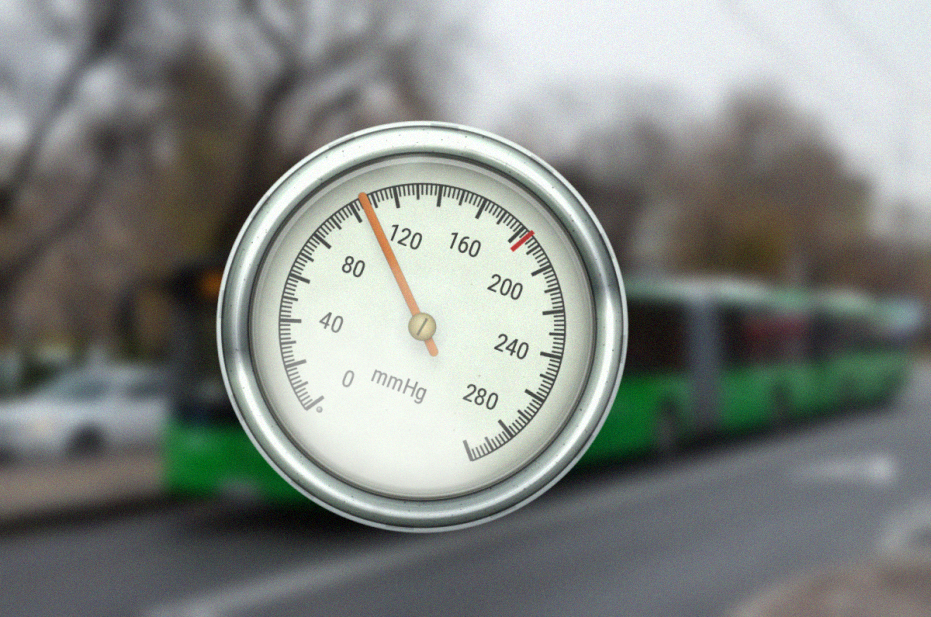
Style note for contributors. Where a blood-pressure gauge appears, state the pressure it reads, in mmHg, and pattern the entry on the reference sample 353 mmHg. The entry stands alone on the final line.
106 mmHg
